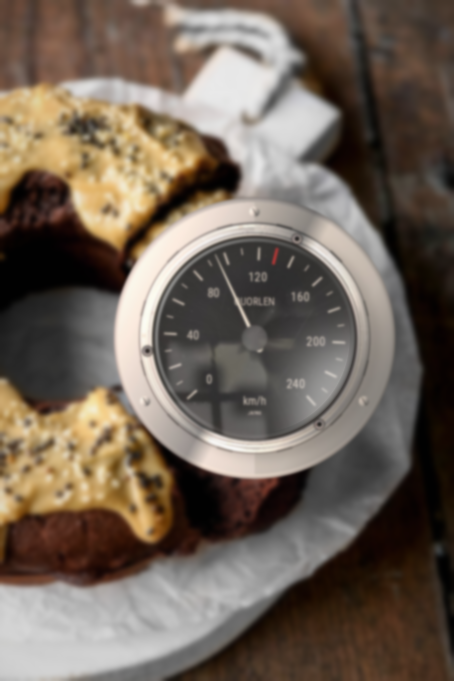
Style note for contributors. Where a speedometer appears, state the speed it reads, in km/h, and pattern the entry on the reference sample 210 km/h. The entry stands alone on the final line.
95 km/h
